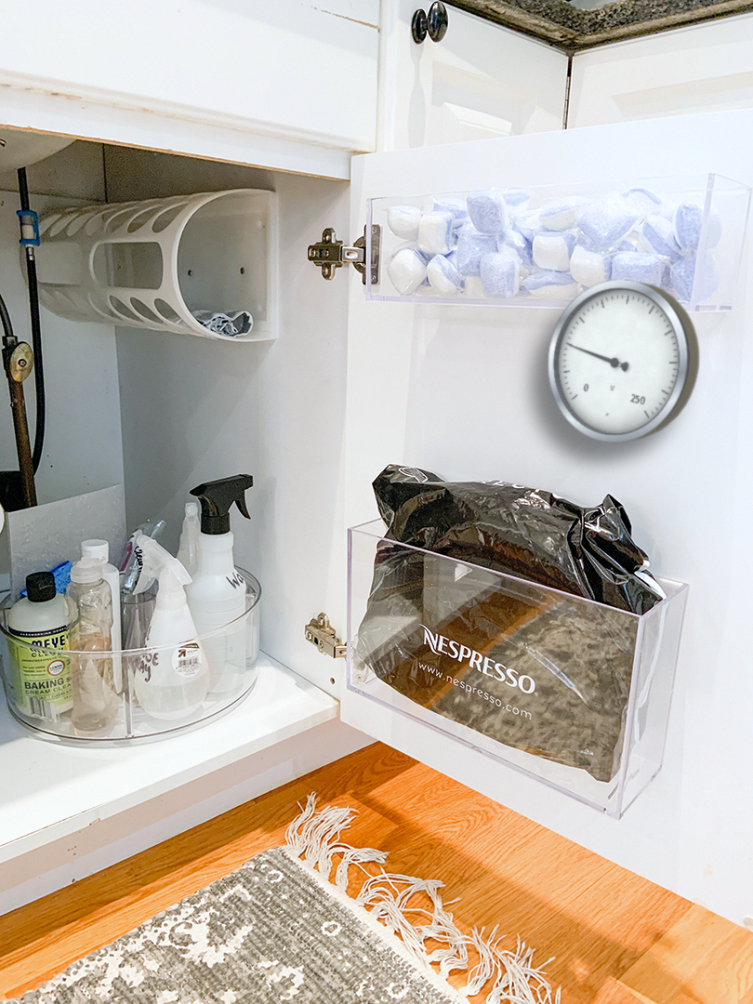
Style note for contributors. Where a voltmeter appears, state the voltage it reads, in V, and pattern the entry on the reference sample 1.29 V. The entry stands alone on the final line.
50 V
